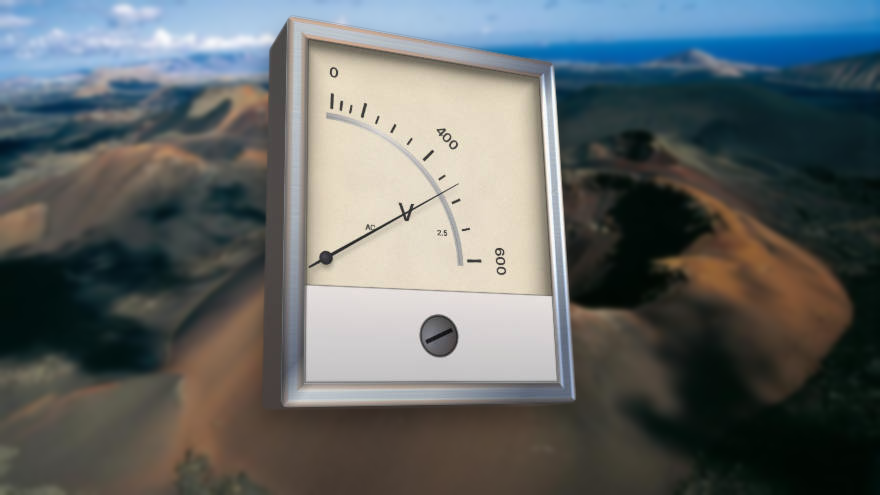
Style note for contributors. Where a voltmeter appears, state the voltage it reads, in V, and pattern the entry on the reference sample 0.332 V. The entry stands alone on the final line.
475 V
